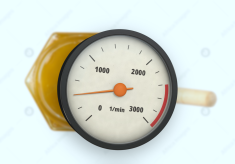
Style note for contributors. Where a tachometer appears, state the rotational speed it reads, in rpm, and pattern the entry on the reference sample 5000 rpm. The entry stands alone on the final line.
400 rpm
